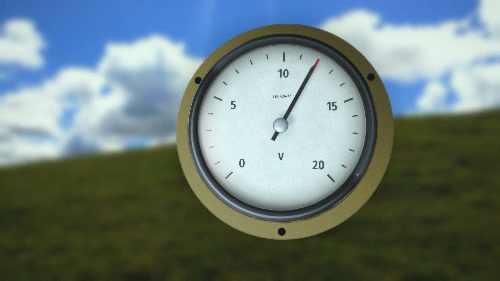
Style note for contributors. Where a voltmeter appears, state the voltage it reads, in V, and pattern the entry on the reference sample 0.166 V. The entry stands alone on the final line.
12 V
